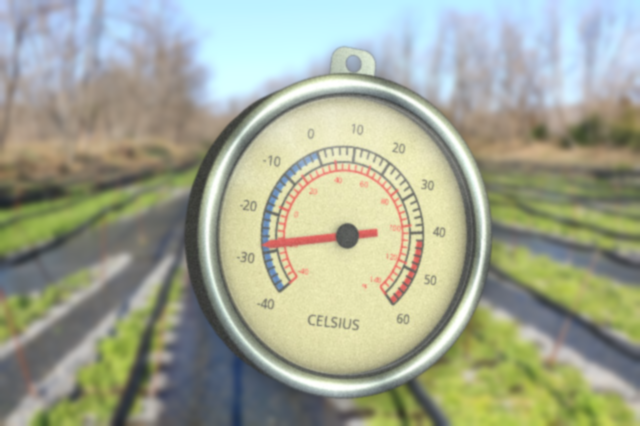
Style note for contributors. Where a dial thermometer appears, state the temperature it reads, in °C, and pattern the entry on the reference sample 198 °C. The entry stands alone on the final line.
-28 °C
